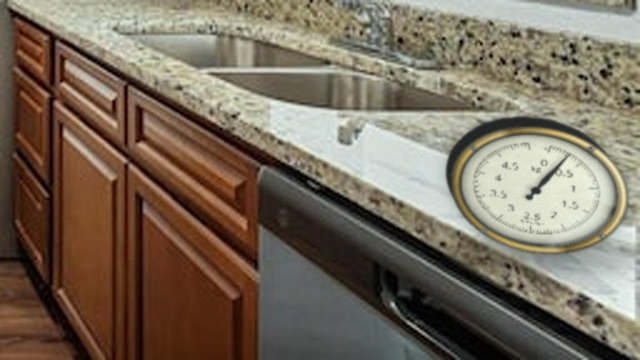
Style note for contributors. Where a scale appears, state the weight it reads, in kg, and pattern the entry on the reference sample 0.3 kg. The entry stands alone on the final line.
0.25 kg
